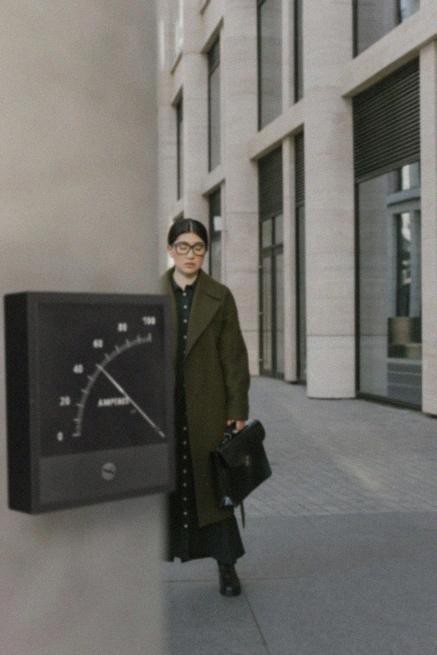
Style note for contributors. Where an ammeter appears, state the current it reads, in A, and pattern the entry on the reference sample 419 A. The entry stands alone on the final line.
50 A
